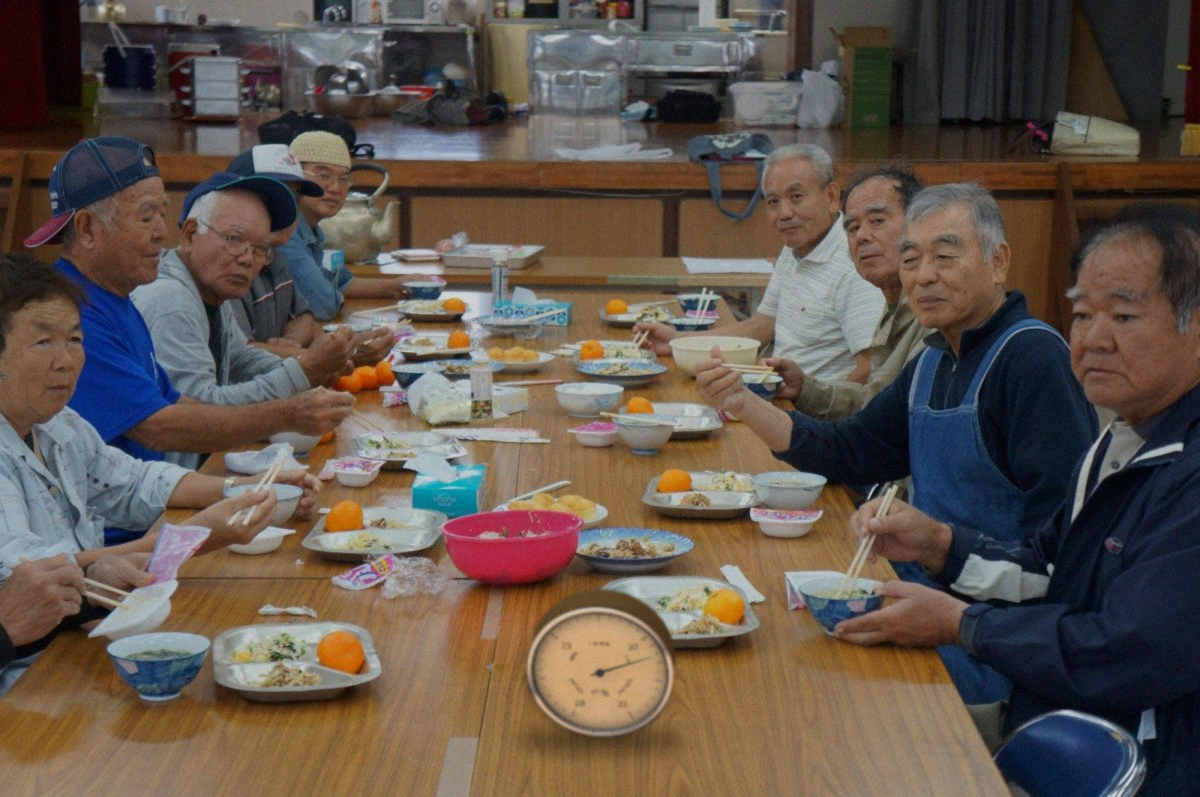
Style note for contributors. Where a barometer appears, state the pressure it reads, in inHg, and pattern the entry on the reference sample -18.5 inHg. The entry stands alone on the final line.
30.2 inHg
